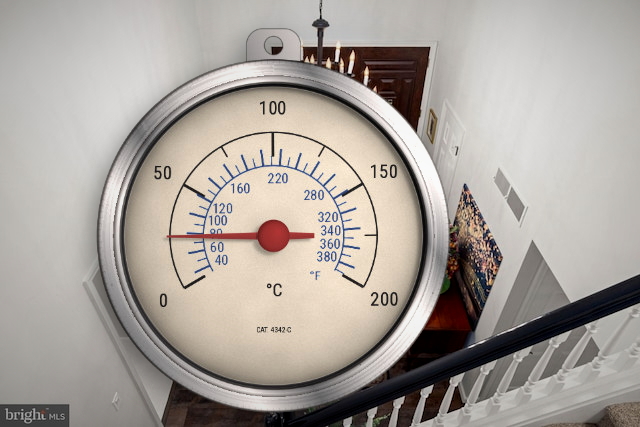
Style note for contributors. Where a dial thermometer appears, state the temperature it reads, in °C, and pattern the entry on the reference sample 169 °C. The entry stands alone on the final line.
25 °C
